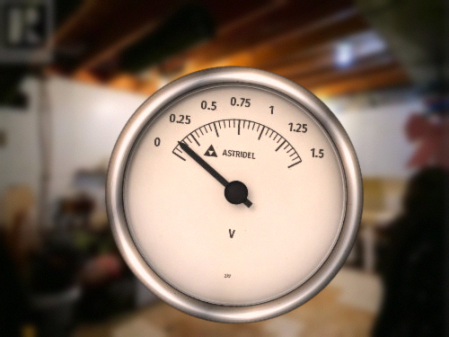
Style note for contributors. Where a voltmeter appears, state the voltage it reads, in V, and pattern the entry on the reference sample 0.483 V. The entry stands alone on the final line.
0.1 V
